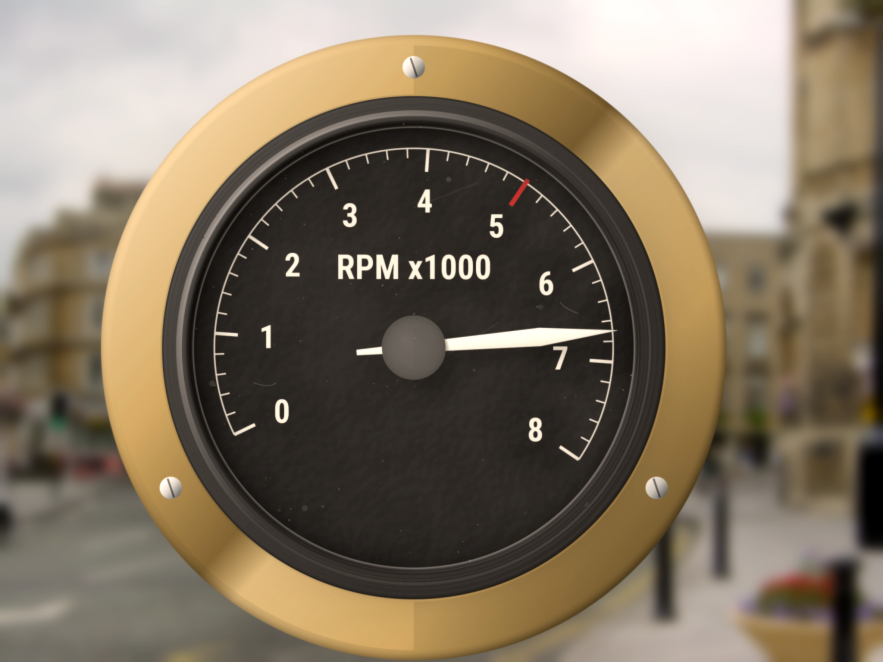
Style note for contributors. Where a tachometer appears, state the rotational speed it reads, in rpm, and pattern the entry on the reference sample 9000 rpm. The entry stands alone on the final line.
6700 rpm
